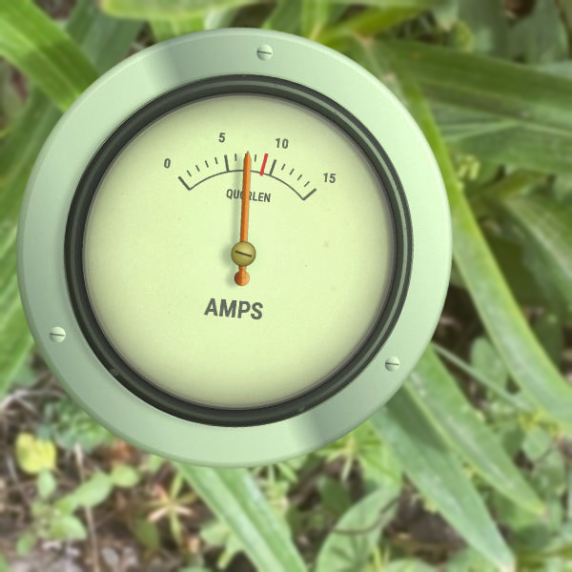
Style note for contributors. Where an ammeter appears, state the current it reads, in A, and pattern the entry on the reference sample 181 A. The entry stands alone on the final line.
7 A
